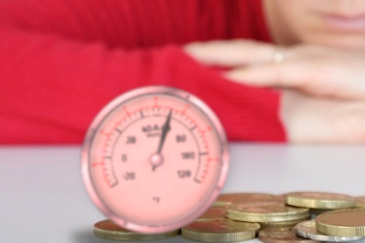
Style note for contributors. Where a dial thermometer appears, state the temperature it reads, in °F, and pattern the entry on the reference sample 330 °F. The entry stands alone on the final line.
60 °F
